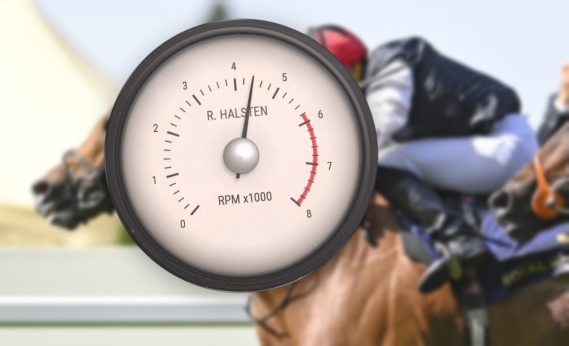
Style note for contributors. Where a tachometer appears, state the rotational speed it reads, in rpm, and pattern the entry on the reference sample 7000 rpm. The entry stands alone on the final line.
4400 rpm
